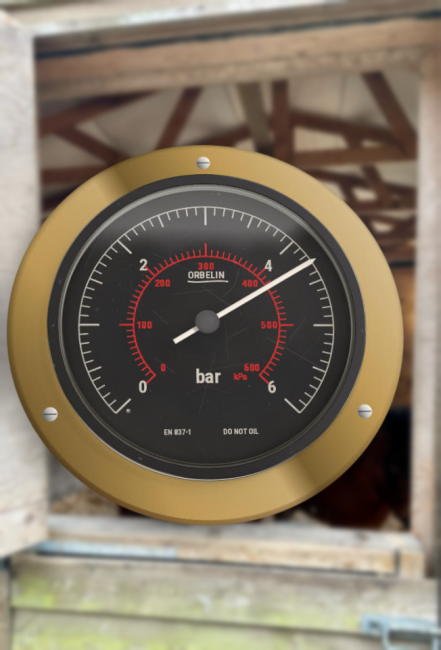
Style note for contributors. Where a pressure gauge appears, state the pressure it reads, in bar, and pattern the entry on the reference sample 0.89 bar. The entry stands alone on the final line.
4.3 bar
